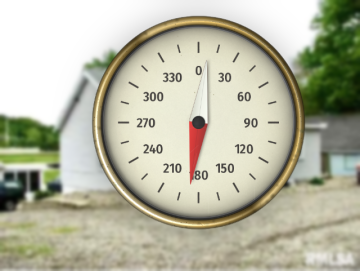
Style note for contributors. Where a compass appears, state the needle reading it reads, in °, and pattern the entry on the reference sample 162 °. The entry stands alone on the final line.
187.5 °
